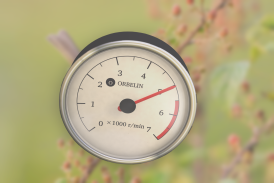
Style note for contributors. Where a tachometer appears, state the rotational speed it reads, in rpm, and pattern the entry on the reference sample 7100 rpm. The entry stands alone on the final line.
5000 rpm
